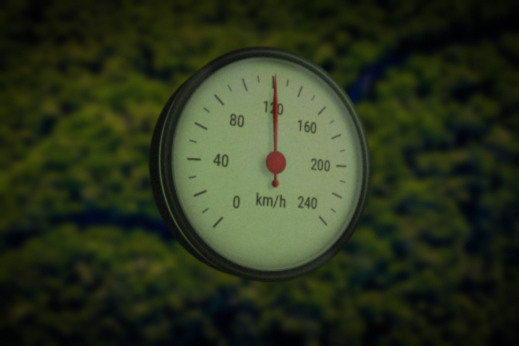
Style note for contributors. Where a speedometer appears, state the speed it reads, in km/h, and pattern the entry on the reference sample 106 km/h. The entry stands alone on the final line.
120 km/h
